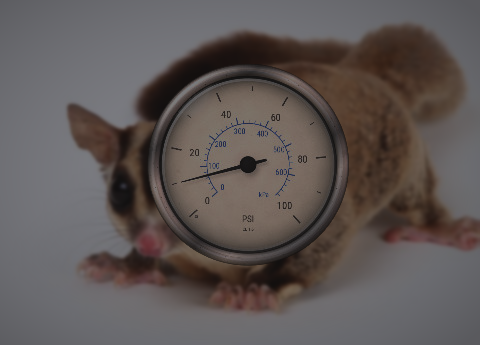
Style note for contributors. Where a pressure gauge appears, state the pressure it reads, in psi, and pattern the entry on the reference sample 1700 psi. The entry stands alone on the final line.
10 psi
